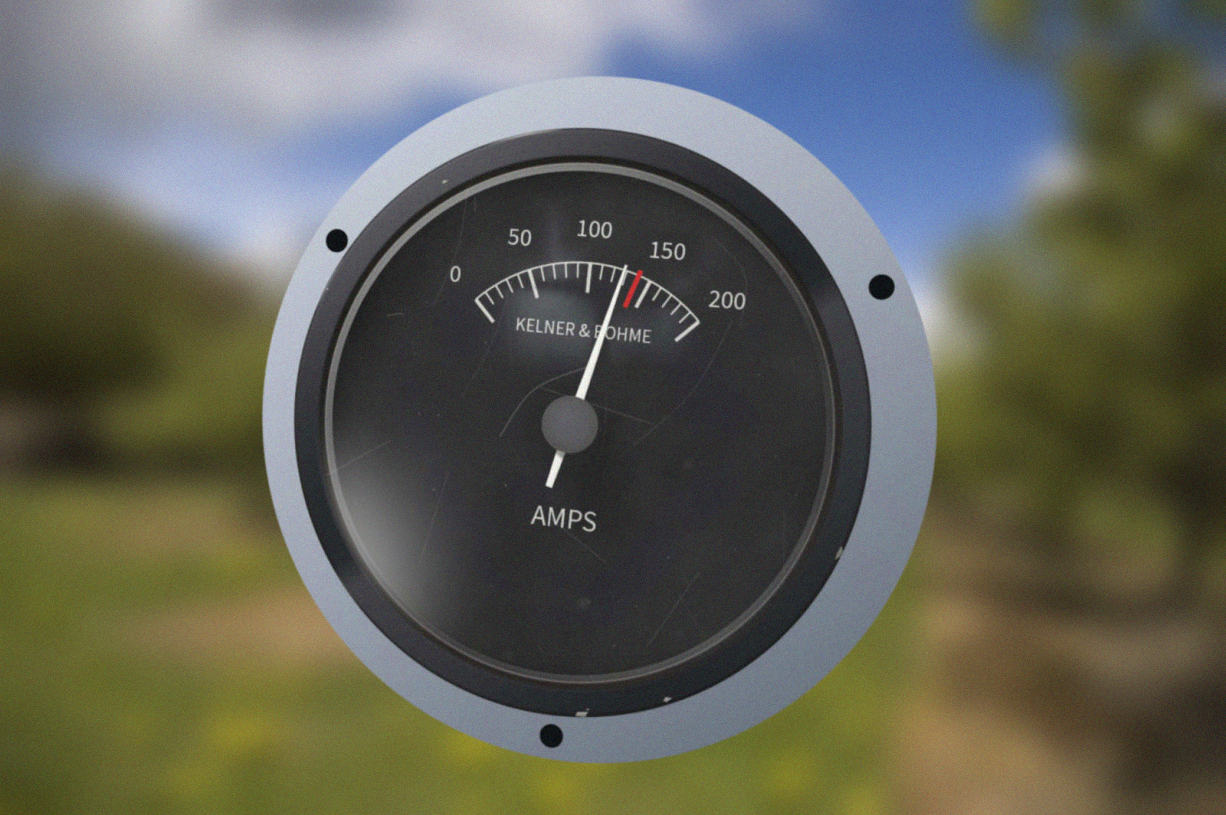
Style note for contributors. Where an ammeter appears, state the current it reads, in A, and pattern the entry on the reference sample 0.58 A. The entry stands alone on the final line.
130 A
